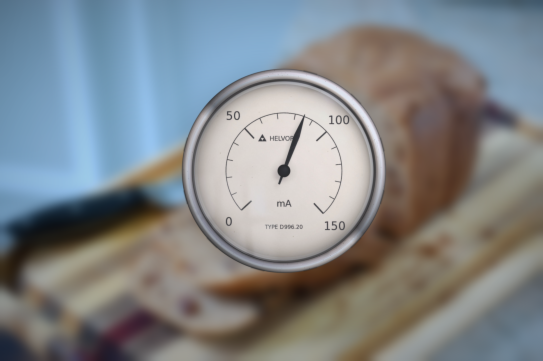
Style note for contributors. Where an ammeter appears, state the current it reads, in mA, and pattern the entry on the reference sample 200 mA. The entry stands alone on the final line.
85 mA
